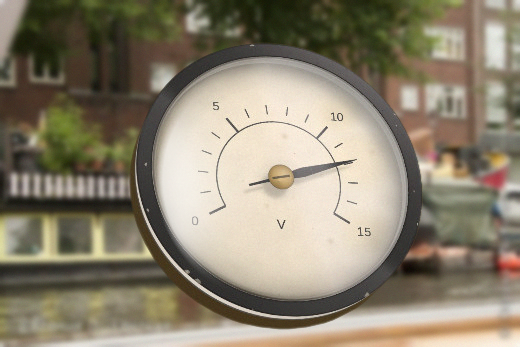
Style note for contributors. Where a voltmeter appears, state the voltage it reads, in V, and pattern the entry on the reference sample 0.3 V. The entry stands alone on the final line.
12 V
